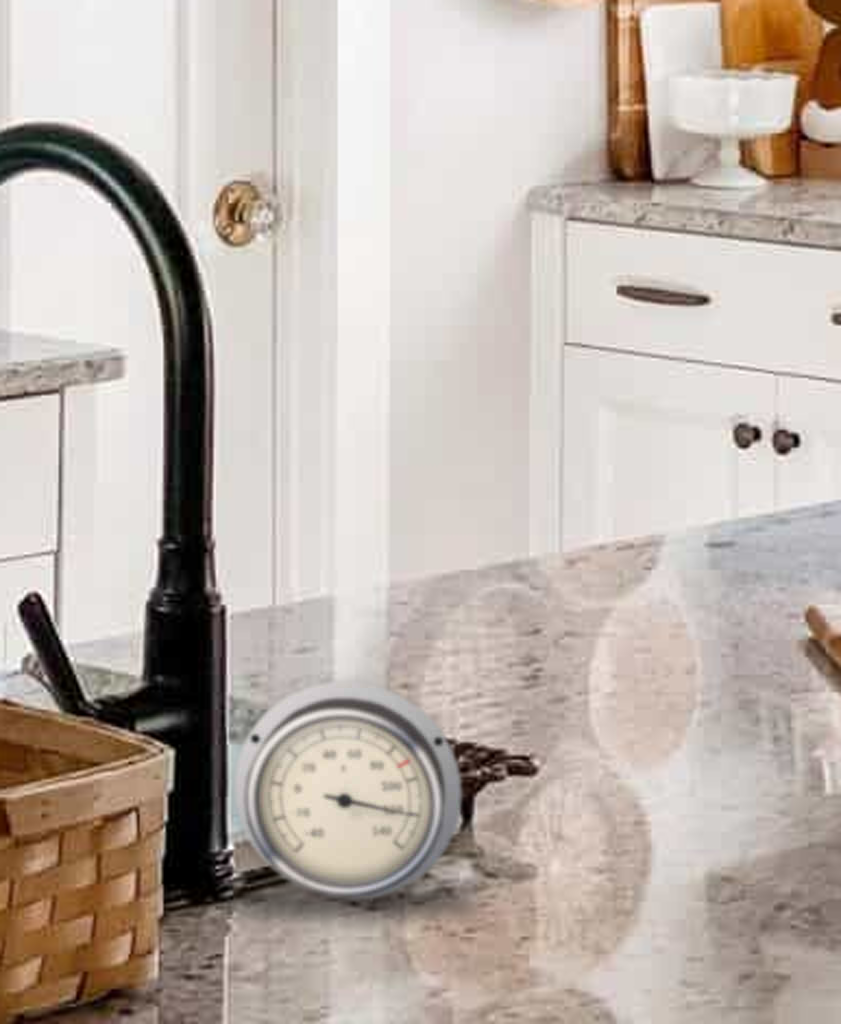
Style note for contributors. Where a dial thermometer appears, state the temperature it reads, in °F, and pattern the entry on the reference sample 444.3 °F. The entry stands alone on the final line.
120 °F
